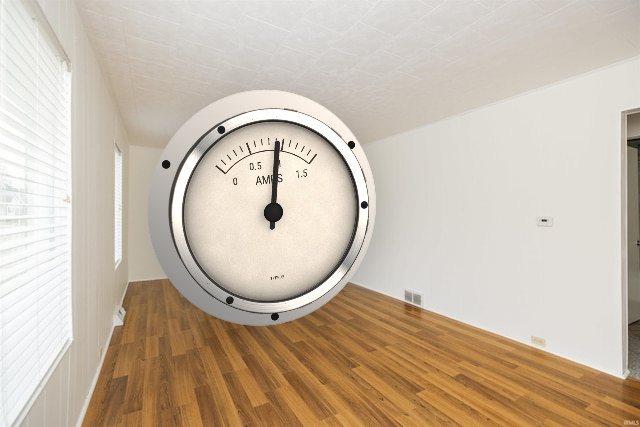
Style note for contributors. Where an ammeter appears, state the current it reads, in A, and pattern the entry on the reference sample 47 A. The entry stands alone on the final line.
0.9 A
